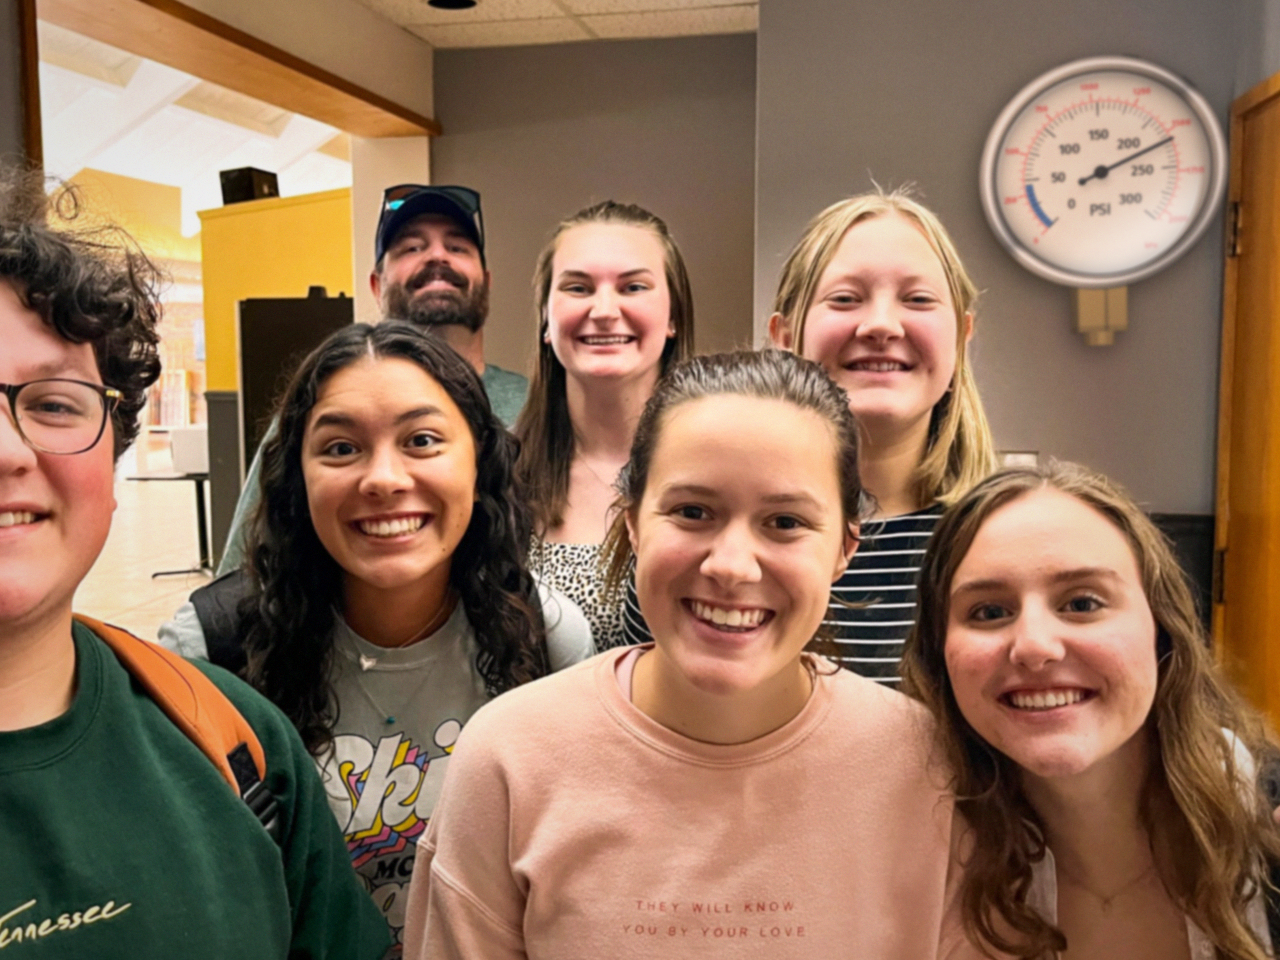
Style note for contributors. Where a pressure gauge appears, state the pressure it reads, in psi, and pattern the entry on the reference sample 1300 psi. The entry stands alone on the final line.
225 psi
